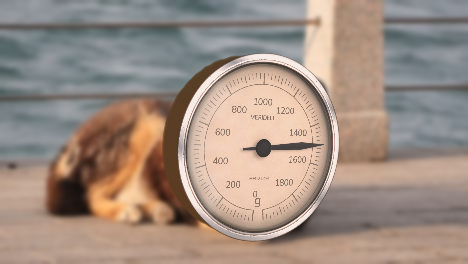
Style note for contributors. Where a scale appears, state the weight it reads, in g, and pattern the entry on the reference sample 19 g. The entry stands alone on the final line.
1500 g
